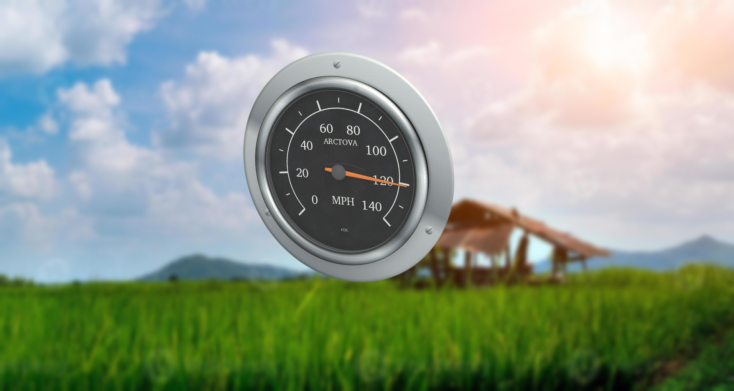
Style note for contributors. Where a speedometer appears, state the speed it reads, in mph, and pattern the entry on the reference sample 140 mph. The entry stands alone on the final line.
120 mph
